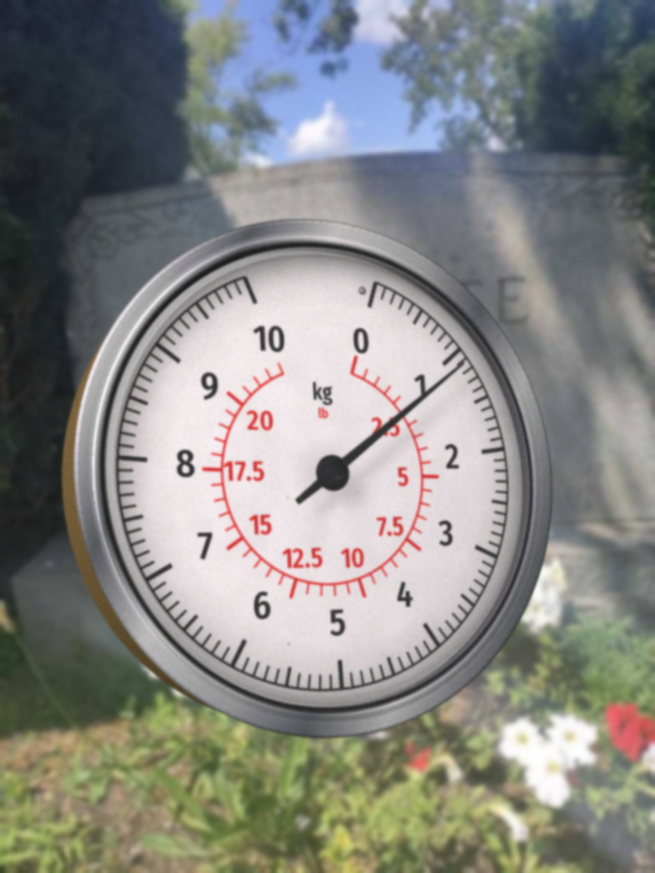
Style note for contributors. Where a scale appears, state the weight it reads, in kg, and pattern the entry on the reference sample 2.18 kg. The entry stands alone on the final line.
1.1 kg
